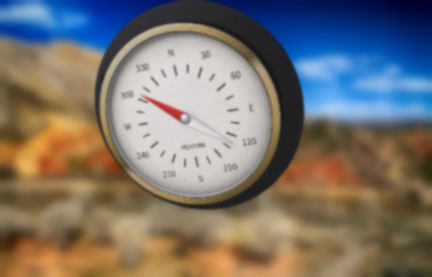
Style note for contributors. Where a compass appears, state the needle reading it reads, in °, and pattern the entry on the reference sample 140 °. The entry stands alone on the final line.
307.5 °
